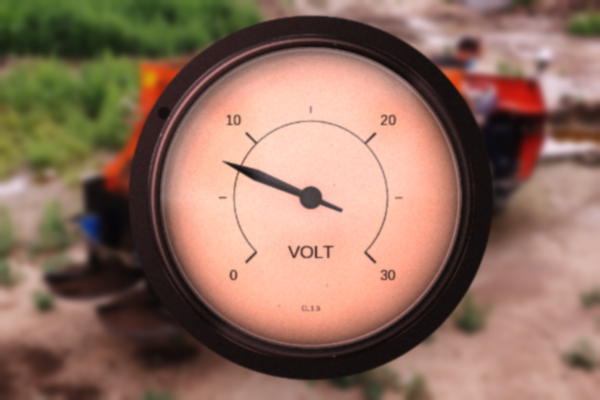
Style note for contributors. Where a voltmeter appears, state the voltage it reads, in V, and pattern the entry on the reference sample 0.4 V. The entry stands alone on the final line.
7.5 V
